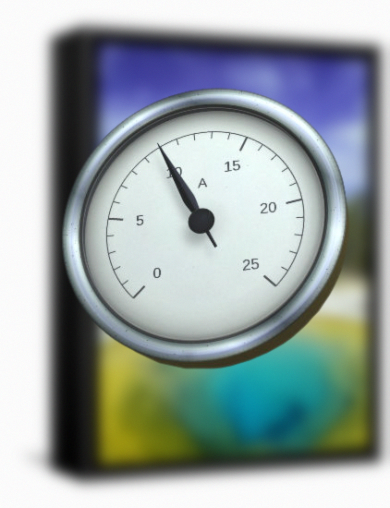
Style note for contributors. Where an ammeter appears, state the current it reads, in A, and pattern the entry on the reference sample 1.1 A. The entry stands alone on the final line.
10 A
